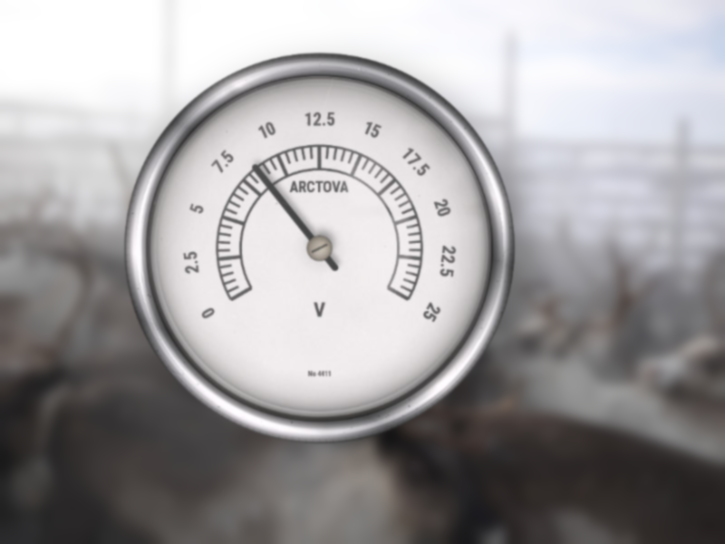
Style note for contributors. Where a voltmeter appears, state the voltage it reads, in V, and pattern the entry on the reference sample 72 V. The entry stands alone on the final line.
8.5 V
